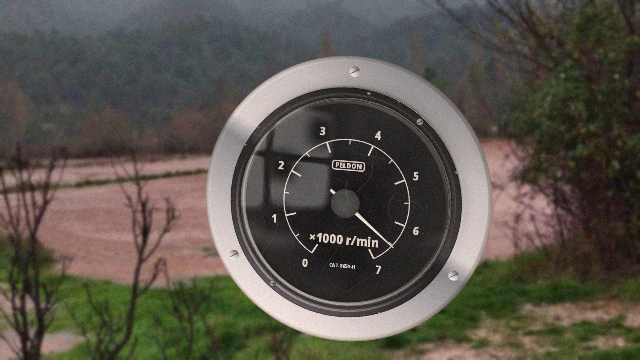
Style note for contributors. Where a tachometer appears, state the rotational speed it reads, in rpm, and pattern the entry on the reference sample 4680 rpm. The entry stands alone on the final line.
6500 rpm
